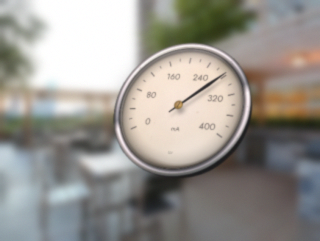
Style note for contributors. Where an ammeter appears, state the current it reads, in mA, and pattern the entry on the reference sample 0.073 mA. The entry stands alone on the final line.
280 mA
